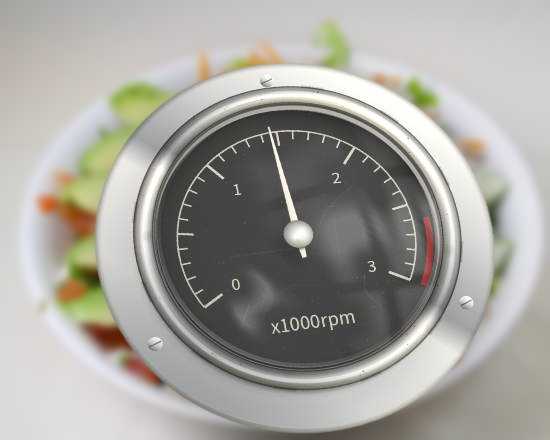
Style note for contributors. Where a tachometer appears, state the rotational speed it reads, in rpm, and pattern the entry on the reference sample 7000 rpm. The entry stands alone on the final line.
1450 rpm
